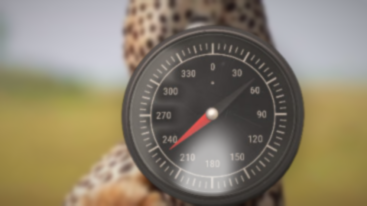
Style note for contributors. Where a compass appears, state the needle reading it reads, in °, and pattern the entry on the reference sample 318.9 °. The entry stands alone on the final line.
230 °
